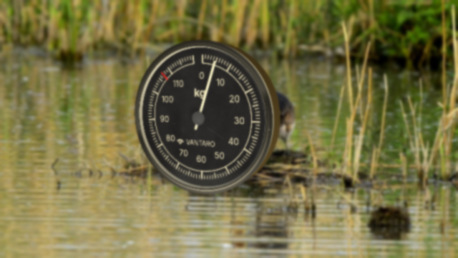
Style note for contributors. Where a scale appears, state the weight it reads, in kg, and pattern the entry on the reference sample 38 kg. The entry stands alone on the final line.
5 kg
